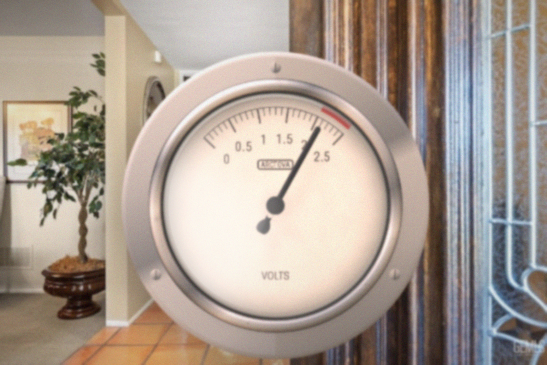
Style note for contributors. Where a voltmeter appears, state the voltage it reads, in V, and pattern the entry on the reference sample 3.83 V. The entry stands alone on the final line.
2.1 V
